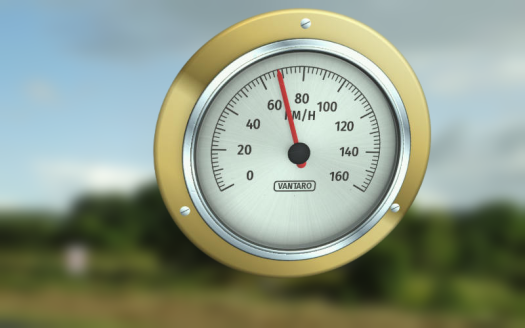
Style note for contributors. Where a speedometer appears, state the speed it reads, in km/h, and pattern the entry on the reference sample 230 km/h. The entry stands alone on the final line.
68 km/h
